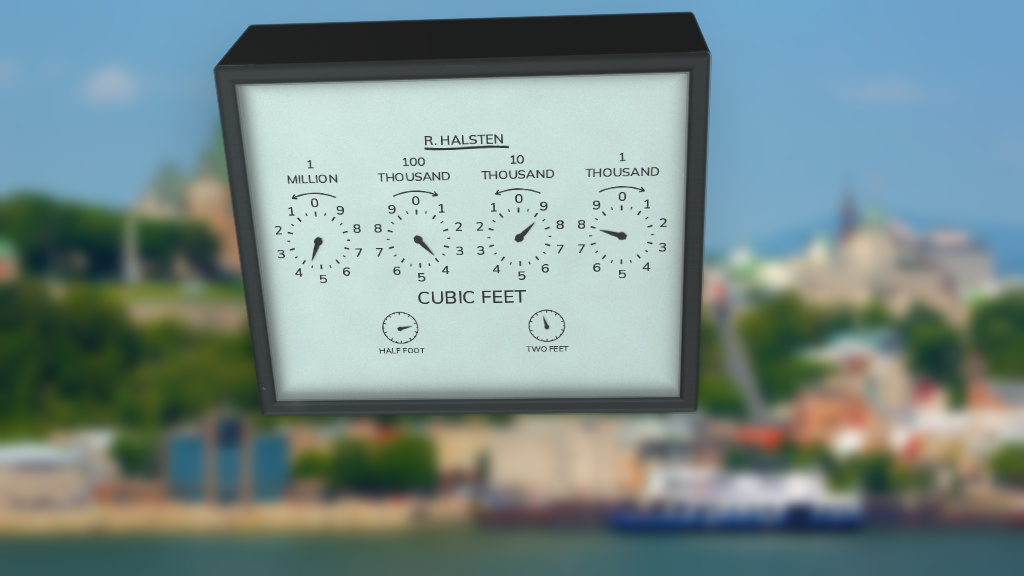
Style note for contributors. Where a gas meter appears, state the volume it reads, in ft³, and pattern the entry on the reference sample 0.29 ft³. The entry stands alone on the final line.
438800 ft³
